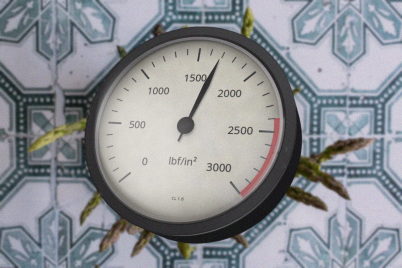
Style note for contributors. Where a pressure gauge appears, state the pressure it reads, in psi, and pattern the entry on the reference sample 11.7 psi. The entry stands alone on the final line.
1700 psi
